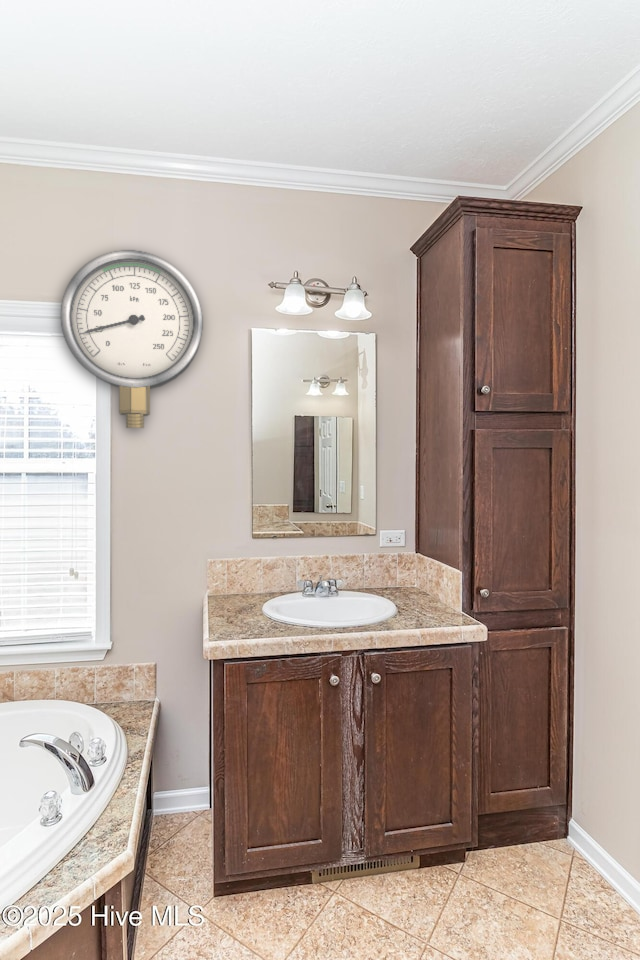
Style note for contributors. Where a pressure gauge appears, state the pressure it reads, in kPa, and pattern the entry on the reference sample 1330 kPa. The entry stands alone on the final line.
25 kPa
